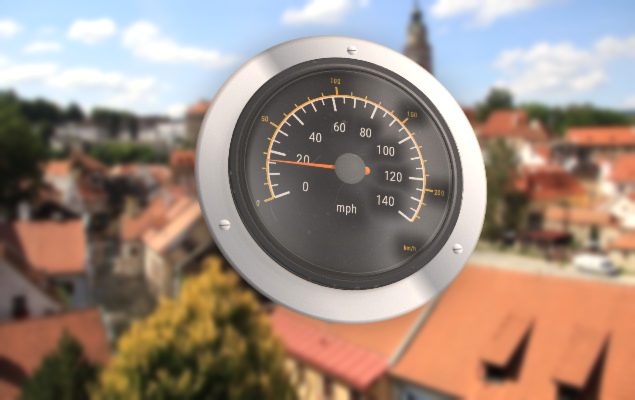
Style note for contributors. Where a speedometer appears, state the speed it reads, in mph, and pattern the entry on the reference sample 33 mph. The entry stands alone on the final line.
15 mph
